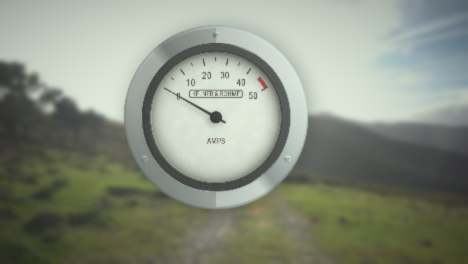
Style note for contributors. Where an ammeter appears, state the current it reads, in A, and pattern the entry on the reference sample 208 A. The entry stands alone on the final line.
0 A
